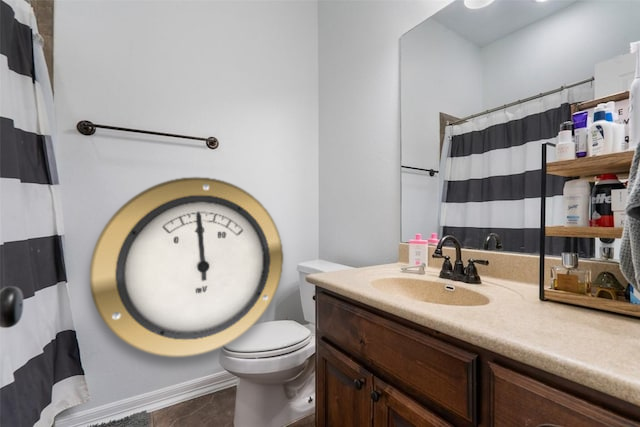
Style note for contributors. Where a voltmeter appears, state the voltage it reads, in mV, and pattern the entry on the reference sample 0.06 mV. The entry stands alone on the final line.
40 mV
